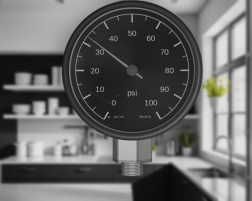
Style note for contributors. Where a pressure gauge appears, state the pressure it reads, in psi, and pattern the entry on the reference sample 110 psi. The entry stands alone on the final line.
32.5 psi
